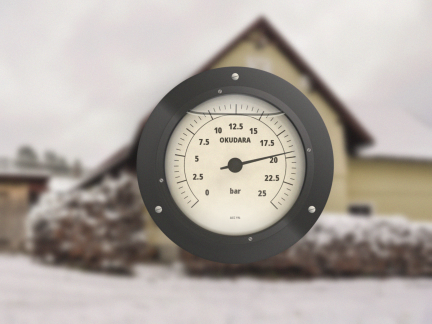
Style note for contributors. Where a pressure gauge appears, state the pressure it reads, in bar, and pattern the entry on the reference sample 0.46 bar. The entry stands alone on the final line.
19.5 bar
